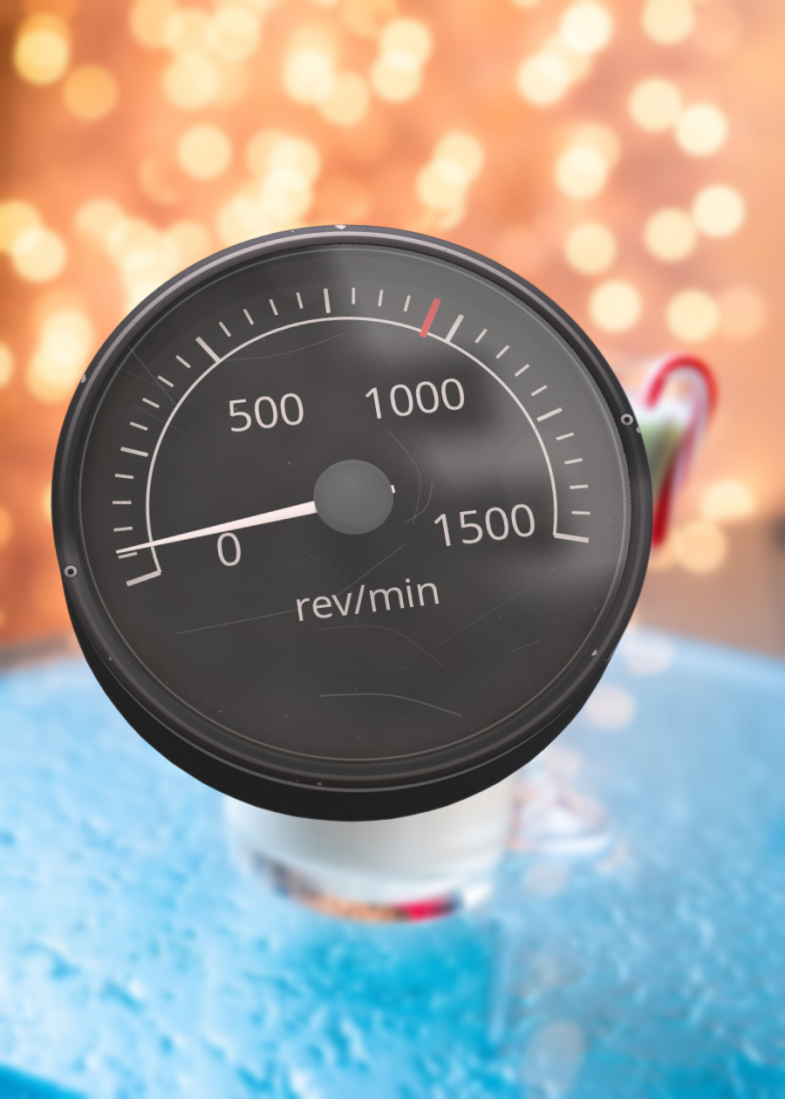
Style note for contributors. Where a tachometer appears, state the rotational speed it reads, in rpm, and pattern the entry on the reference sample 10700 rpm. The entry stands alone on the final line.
50 rpm
